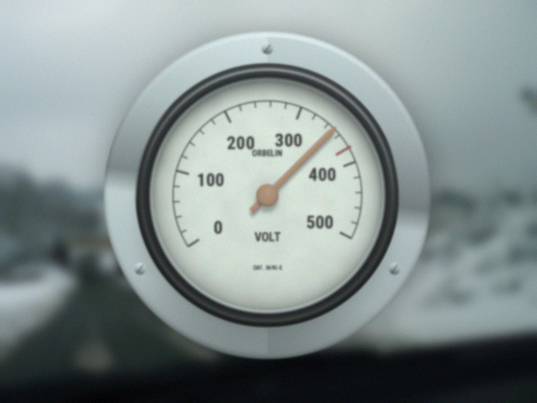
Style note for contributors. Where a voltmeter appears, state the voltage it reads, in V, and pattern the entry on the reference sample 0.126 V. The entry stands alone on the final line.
350 V
